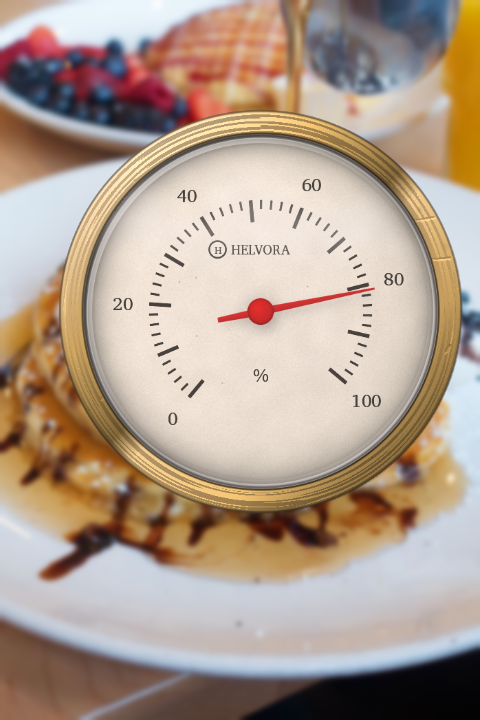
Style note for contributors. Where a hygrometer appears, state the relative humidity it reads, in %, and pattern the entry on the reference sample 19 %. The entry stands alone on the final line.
81 %
